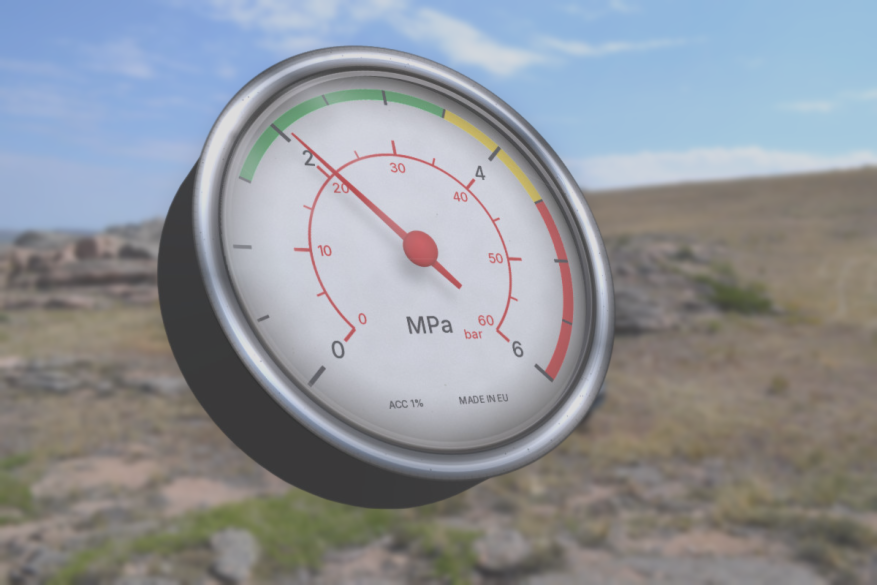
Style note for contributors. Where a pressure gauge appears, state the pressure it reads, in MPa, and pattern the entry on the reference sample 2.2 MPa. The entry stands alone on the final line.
2 MPa
